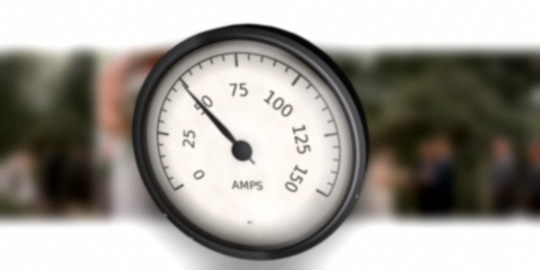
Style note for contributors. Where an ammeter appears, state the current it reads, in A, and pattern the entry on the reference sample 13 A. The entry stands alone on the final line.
50 A
